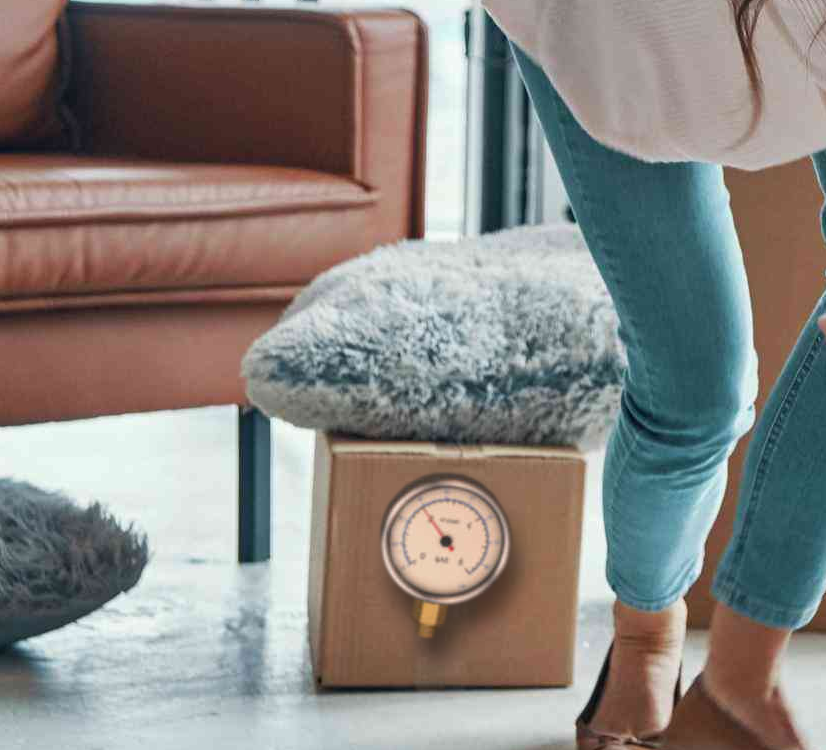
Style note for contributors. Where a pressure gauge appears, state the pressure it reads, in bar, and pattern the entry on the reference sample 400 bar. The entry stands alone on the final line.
2 bar
